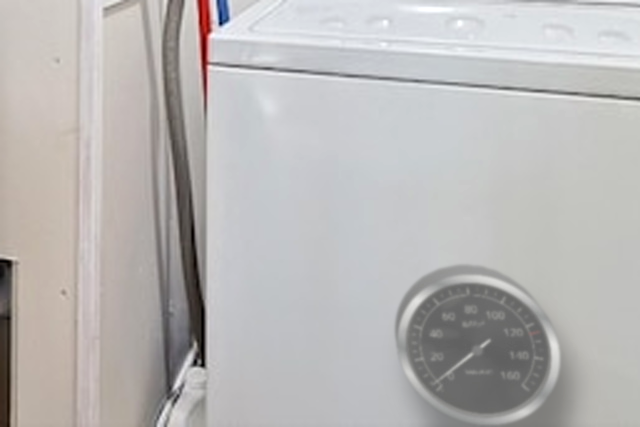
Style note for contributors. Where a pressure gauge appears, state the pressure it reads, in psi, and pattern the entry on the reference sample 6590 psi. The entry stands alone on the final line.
5 psi
